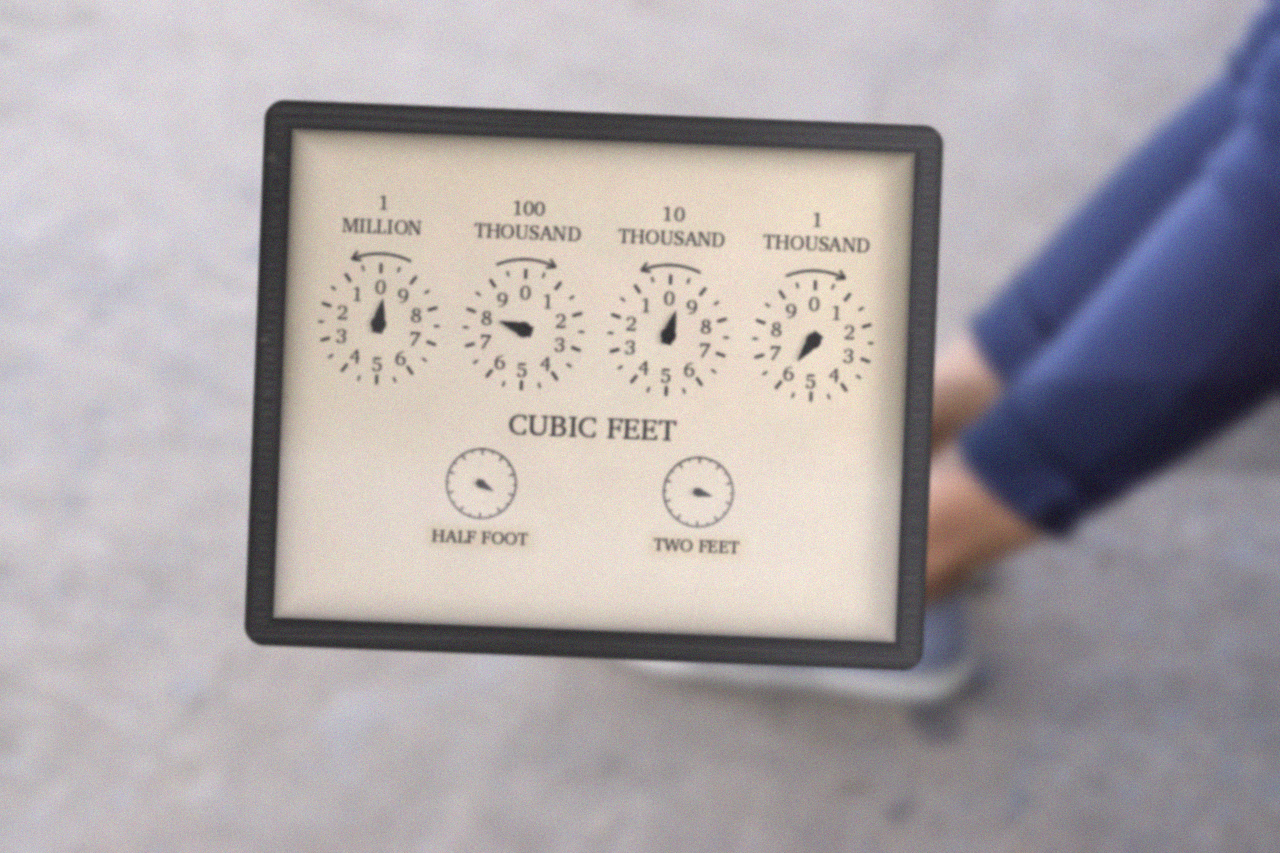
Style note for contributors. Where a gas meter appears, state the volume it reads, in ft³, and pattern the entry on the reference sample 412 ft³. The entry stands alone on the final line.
979600 ft³
